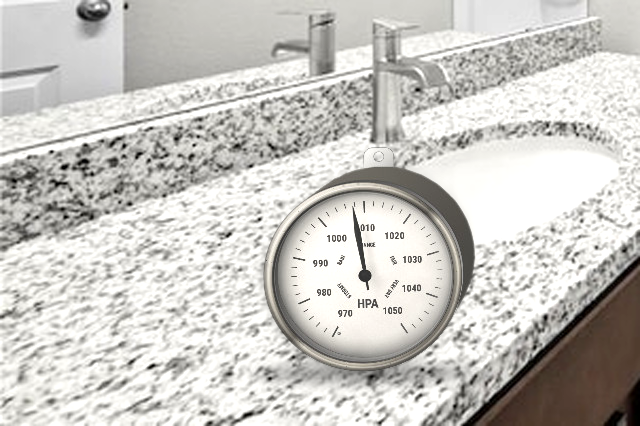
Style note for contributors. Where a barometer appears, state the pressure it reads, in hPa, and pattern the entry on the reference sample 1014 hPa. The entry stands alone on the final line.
1008 hPa
